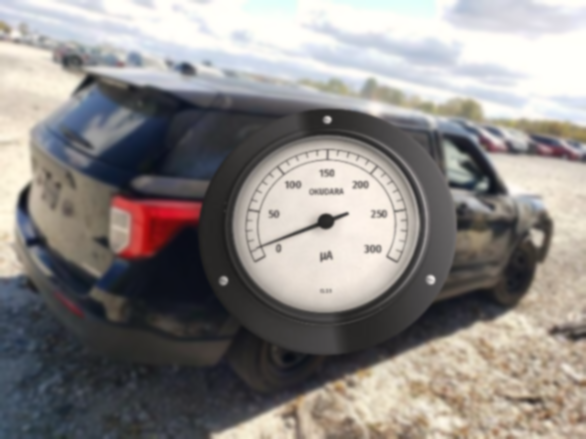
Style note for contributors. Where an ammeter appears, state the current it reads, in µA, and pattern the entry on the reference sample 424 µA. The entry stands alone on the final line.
10 µA
